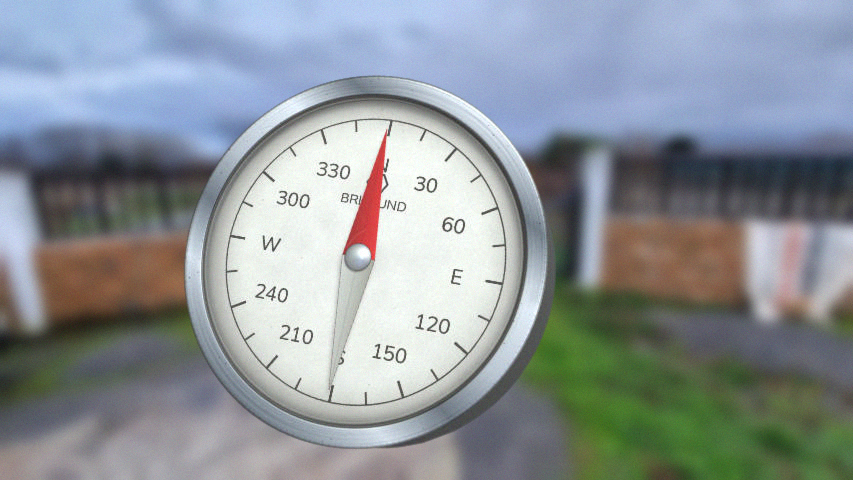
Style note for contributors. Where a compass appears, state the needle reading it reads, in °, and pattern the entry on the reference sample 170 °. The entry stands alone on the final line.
0 °
